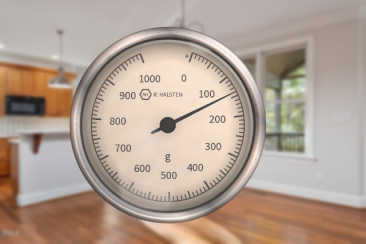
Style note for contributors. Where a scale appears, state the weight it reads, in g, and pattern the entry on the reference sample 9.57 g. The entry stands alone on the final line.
140 g
